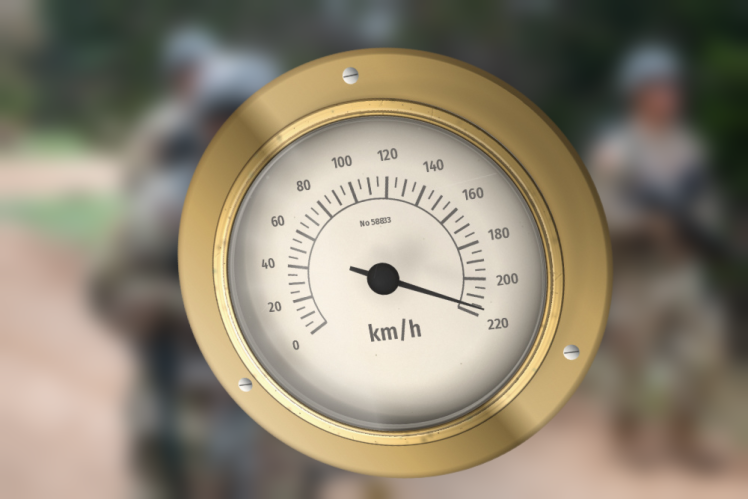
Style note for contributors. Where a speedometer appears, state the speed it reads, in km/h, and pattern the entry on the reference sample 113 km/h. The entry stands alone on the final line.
215 km/h
